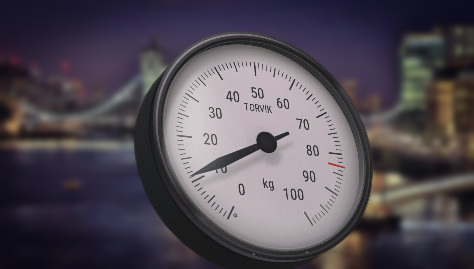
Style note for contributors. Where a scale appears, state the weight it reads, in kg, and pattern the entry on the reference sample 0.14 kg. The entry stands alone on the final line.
11 kg
